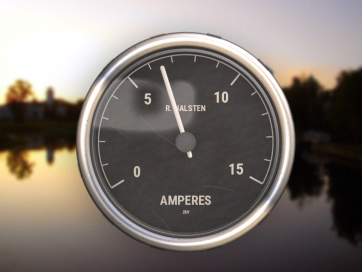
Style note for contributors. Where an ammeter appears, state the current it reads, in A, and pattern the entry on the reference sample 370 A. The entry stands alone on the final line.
6.5 A
